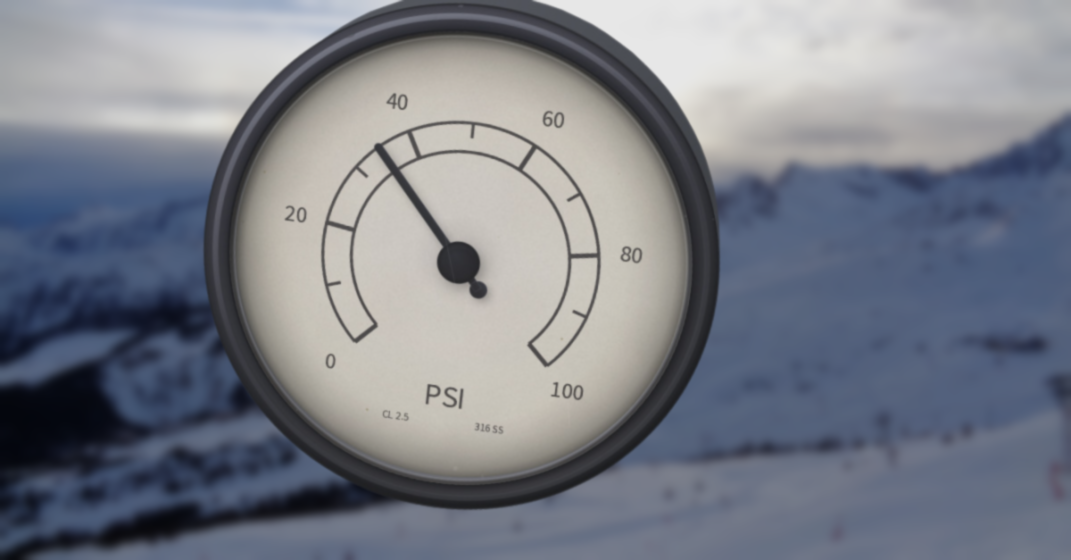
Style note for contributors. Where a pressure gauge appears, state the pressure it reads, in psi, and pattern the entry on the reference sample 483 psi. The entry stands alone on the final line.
35 psi
